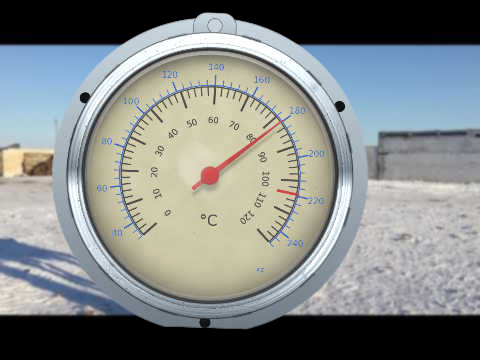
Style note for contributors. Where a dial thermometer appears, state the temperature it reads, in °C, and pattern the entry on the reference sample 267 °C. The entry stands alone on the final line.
82 °C
